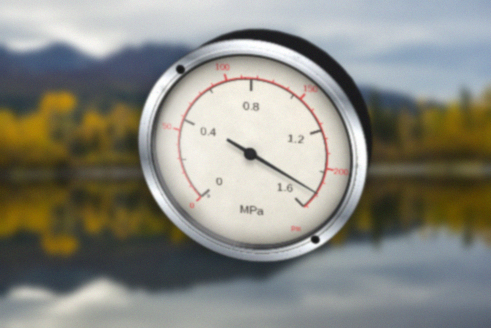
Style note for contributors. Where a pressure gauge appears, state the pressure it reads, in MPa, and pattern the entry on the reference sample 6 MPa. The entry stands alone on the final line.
1.5 MPa
